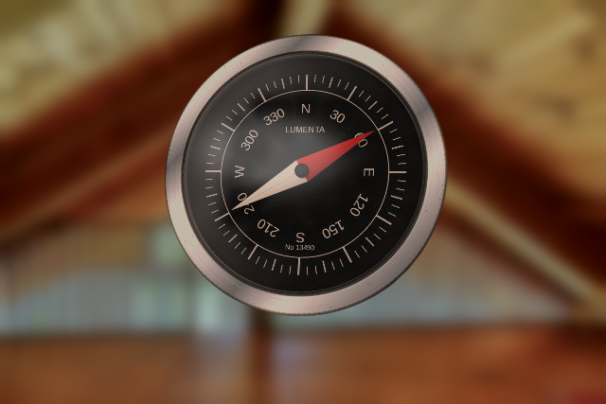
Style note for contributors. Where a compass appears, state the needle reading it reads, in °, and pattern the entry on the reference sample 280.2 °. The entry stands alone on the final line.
60 °
